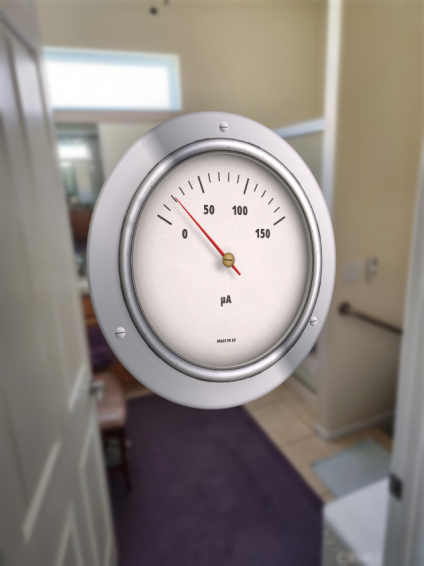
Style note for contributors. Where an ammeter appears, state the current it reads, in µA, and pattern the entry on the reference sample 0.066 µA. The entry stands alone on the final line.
20 µA
